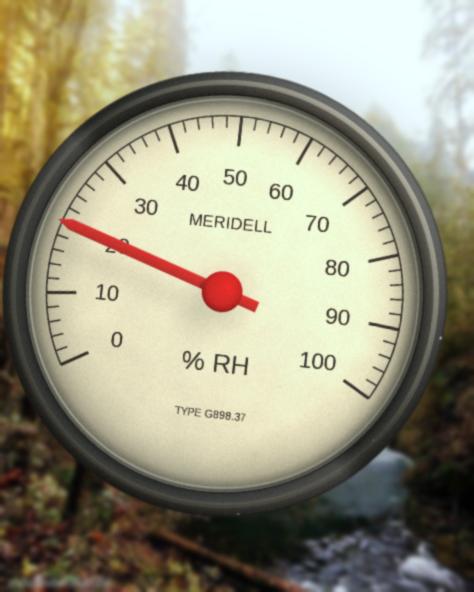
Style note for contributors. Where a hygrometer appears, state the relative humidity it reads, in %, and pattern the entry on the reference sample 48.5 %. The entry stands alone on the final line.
20 %
